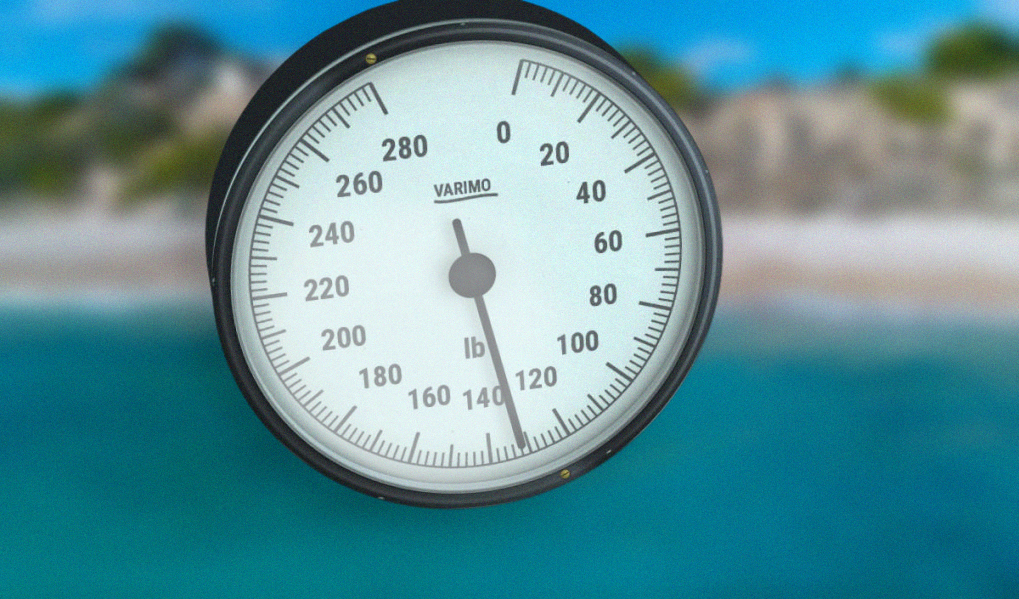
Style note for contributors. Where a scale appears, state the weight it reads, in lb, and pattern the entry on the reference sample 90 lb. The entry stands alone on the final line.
132 lb
